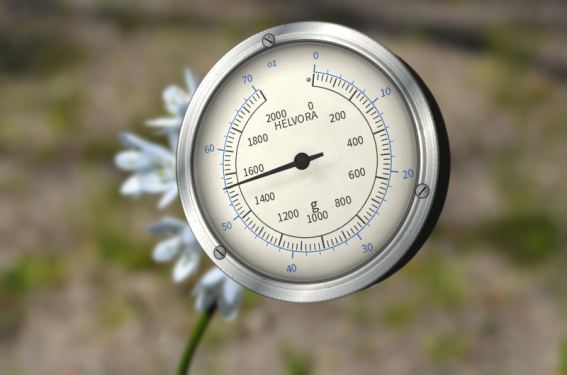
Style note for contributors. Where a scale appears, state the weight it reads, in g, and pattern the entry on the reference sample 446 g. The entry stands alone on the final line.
1540 g
